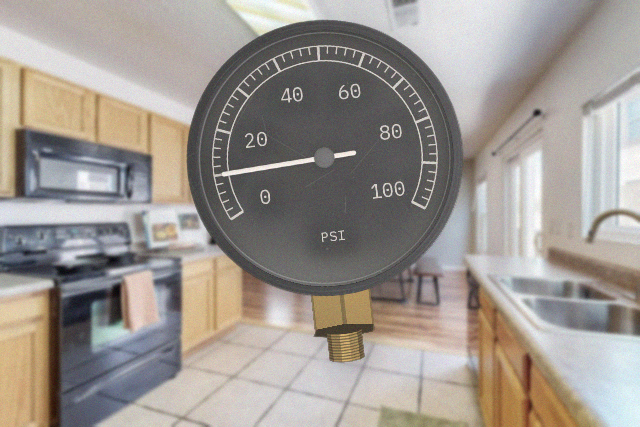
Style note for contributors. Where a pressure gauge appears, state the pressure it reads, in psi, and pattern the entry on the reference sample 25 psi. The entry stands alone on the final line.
10 psi
